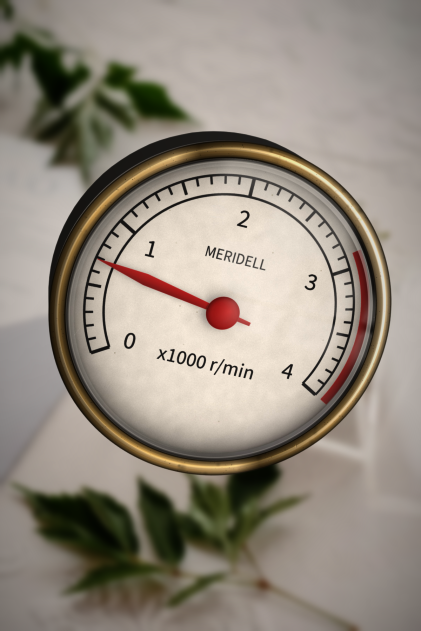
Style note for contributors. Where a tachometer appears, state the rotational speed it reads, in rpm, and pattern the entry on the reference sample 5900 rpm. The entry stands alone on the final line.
700 rpm
